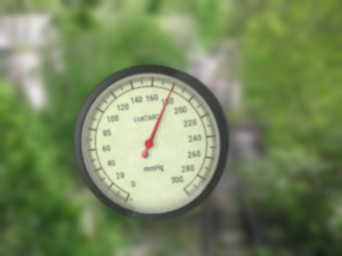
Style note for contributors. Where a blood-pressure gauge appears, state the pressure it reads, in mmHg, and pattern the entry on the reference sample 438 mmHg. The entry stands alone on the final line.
180 mmHg
